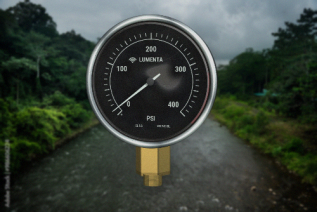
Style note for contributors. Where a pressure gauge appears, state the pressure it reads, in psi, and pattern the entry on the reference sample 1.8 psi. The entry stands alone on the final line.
10 psi
